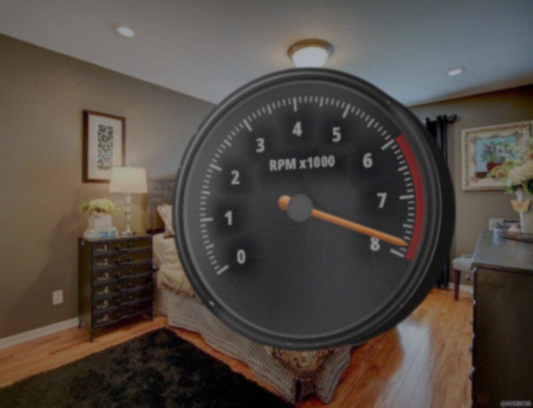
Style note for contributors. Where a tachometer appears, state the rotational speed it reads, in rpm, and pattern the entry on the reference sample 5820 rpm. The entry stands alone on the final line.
7800 rpm
